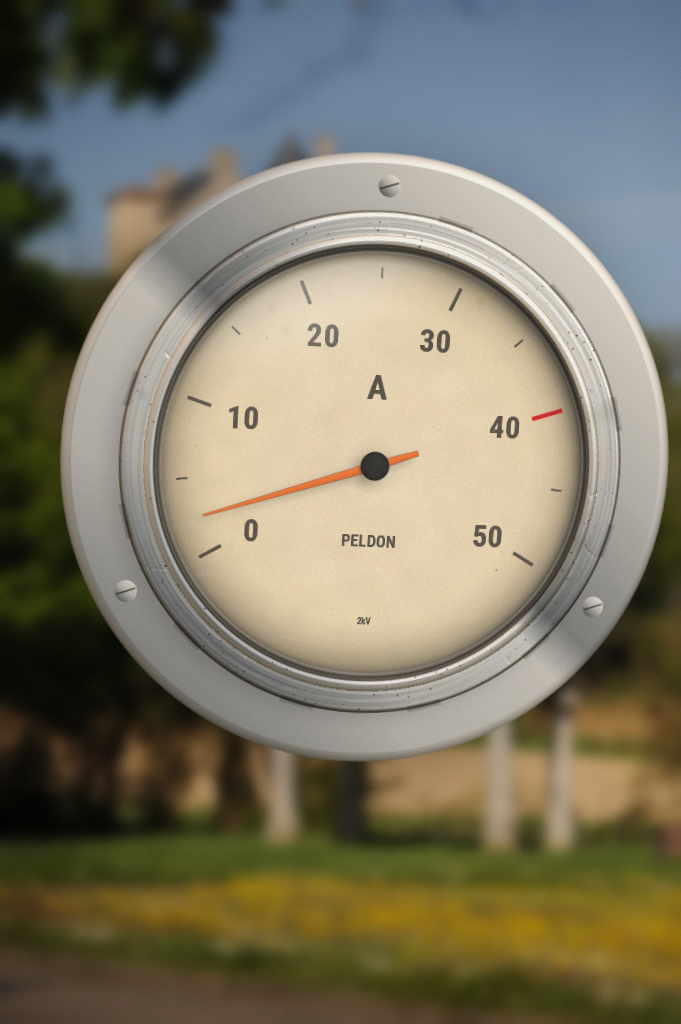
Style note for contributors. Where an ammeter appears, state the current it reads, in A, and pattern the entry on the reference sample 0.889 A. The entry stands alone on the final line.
2.5 A
